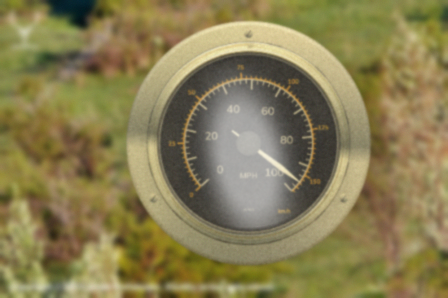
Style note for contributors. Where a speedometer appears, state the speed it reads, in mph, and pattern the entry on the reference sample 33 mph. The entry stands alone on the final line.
96 mph
